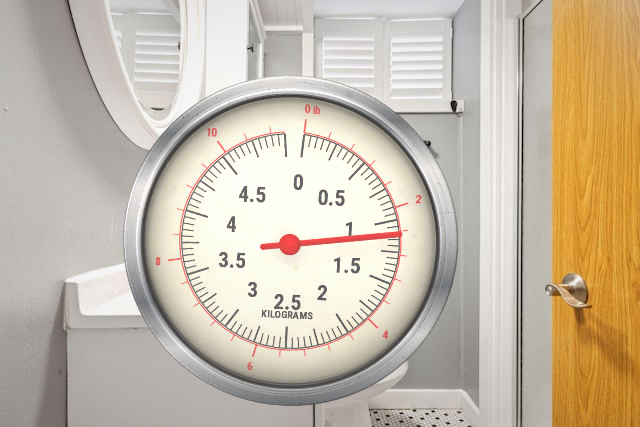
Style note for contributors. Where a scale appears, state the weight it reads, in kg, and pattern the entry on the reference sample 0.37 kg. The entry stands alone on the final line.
1.1 kg
